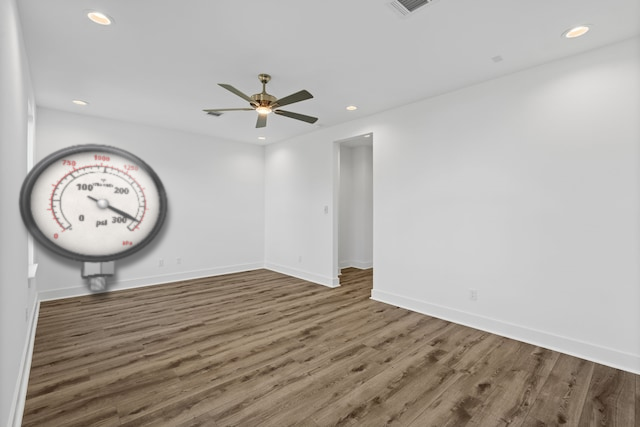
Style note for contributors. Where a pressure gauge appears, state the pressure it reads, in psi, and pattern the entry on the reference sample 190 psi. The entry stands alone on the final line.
280 psi
